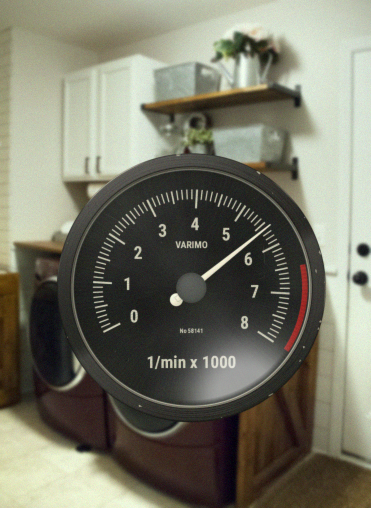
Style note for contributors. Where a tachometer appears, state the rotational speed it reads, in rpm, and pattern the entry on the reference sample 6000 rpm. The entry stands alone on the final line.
5600 rpm
